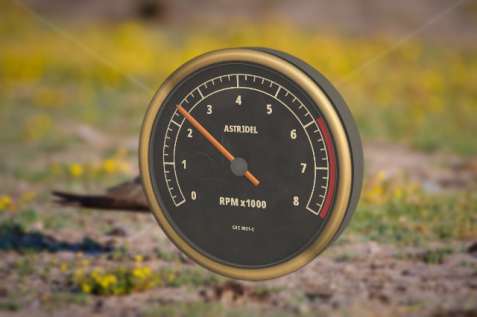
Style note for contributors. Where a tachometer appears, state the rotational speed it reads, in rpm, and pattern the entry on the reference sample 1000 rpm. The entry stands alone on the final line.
2400 rpm
